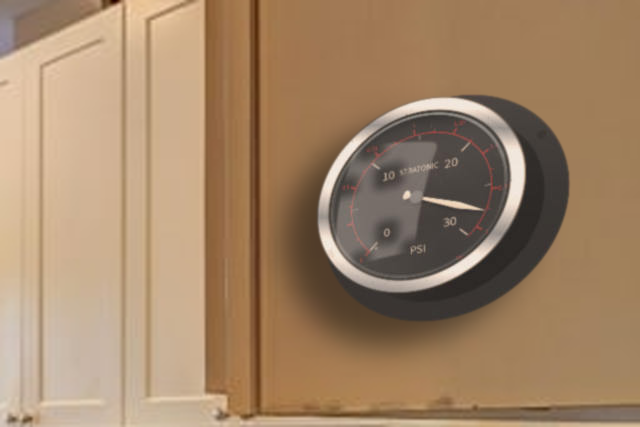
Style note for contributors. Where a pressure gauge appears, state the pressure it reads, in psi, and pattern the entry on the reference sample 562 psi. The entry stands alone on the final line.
27.5 psi
